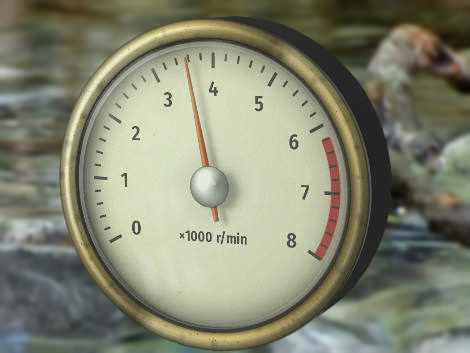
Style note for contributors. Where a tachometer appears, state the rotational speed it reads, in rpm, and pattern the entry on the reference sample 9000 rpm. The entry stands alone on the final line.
3600 rpm
